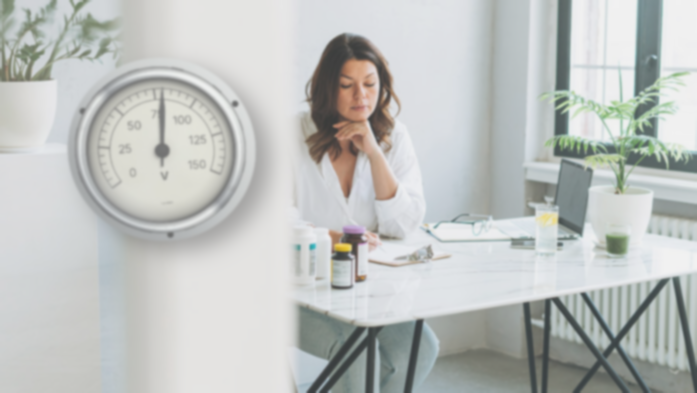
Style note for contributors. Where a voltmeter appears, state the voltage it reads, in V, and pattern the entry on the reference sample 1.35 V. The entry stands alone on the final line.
80 V
